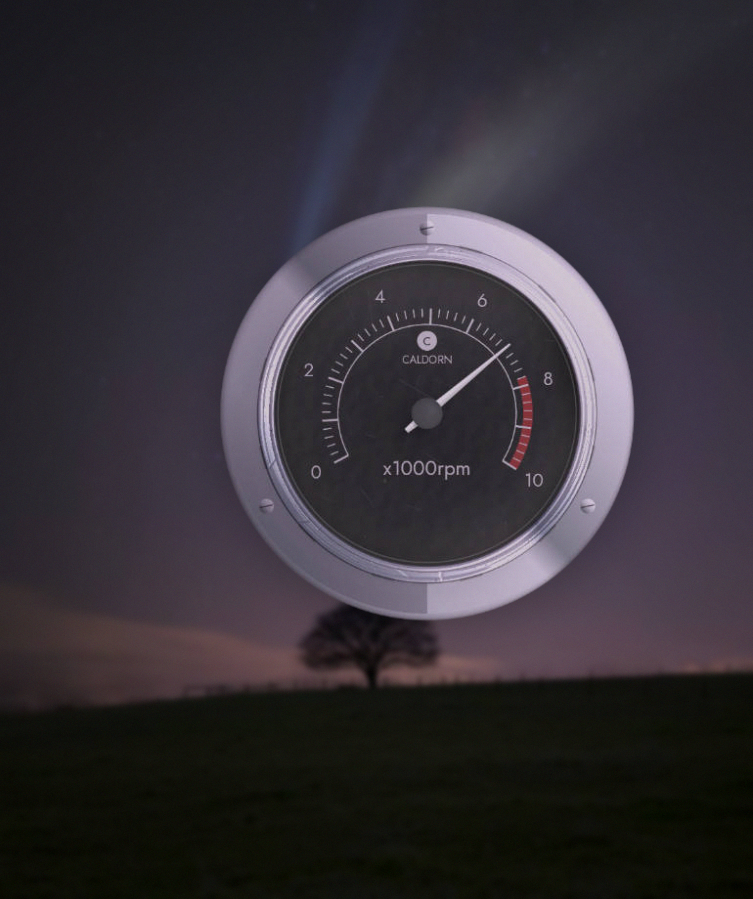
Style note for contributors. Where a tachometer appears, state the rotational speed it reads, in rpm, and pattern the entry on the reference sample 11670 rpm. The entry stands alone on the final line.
7000 rpm
